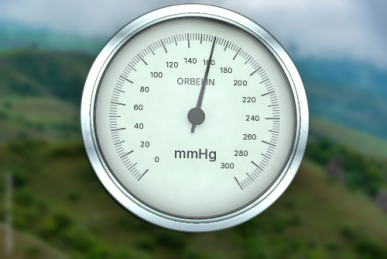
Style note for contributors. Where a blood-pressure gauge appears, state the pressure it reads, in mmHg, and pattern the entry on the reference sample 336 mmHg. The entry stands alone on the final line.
160 mmHg
